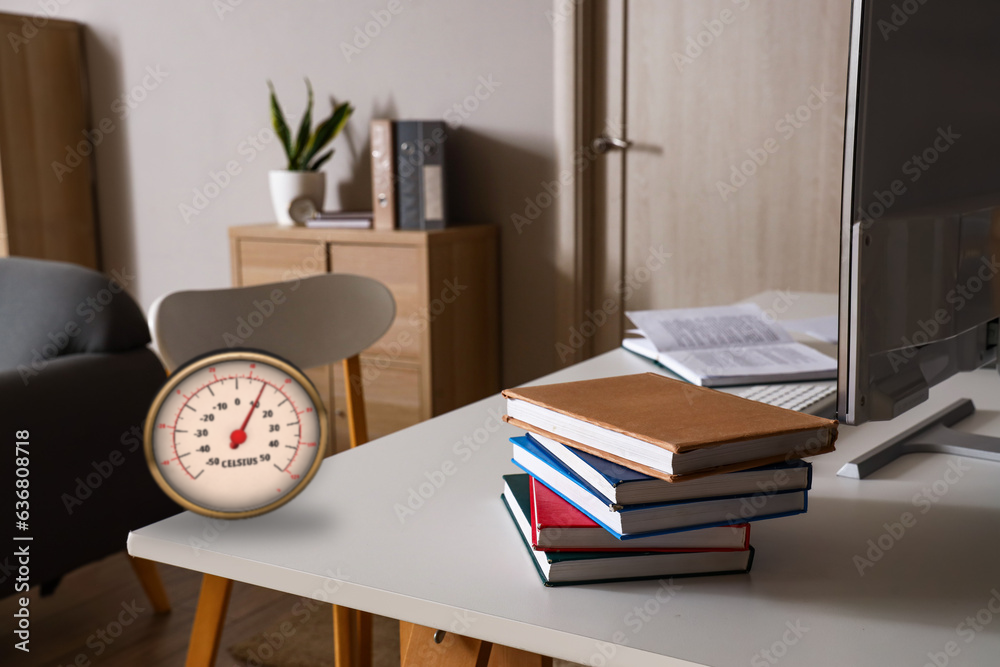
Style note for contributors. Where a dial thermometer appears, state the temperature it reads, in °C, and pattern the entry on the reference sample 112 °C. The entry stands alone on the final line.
10 °C
